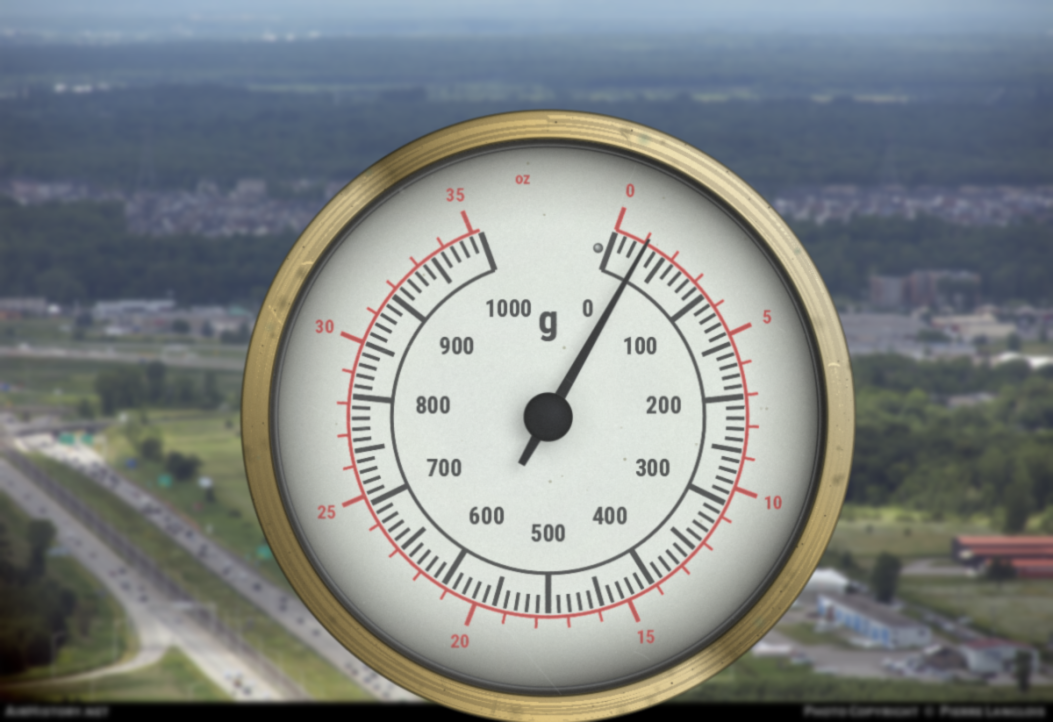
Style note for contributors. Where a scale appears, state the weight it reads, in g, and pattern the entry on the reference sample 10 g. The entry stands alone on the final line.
30 g
